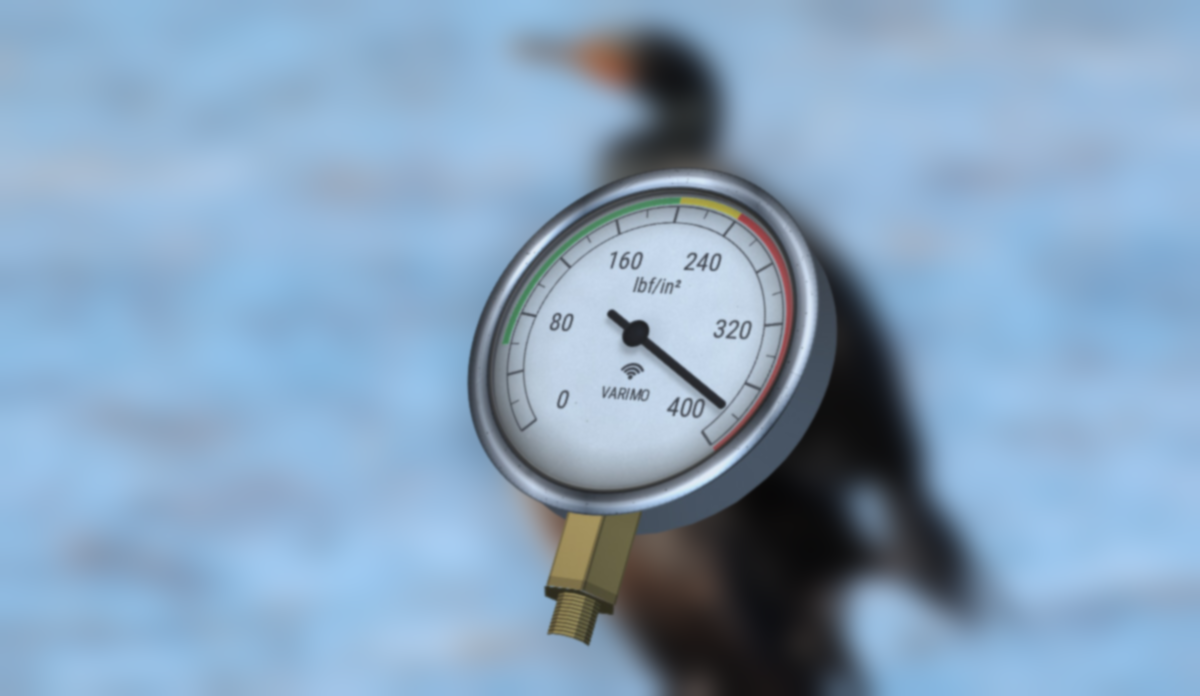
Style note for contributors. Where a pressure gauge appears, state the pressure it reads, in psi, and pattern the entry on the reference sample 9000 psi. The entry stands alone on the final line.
380 psi
